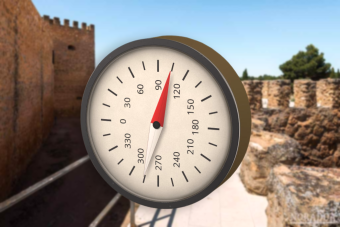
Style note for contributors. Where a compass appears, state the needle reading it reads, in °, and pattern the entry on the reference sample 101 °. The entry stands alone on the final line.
105 °
